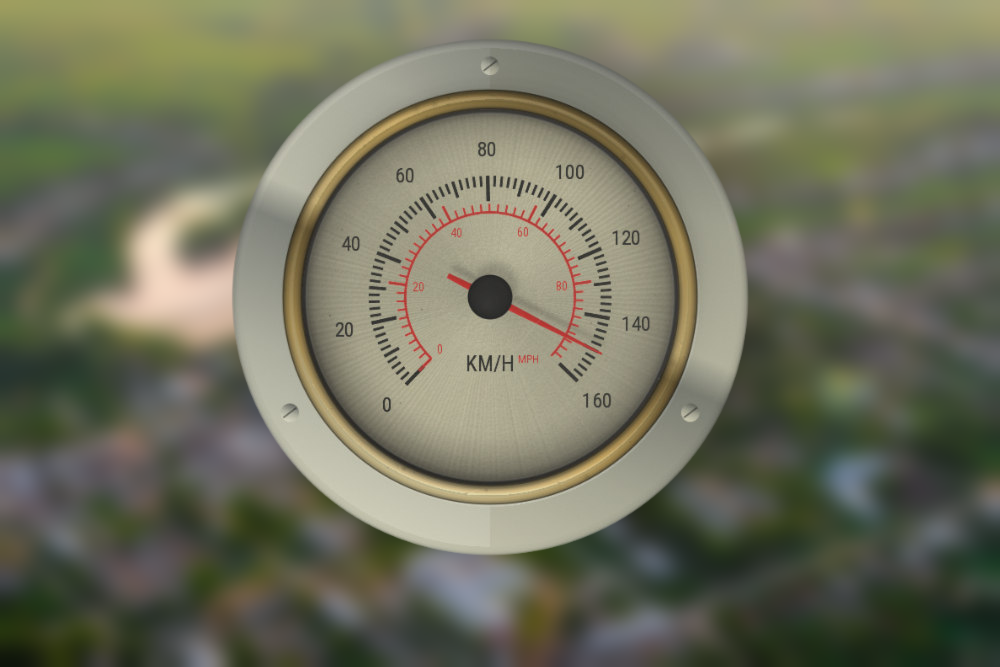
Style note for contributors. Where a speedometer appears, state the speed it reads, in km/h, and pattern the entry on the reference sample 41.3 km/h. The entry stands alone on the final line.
150 km/h
